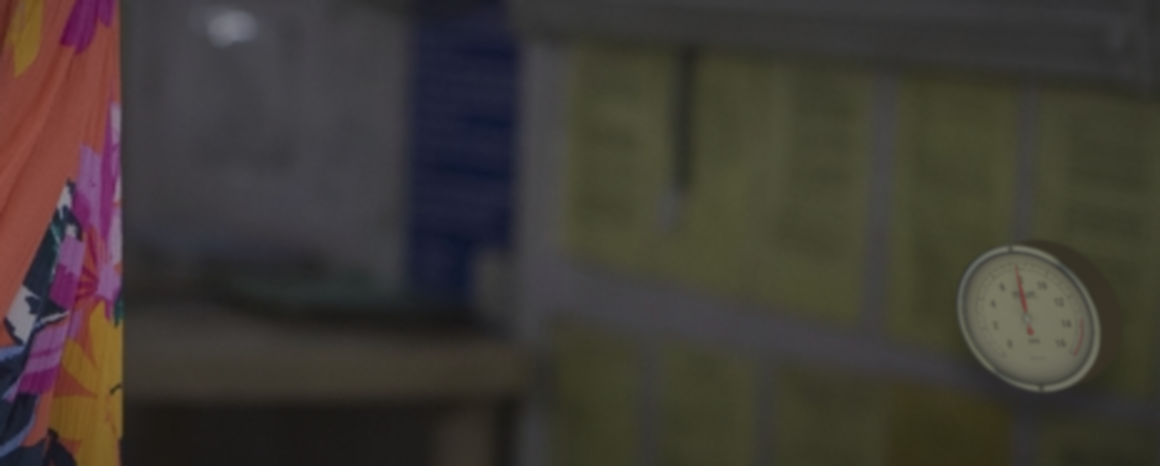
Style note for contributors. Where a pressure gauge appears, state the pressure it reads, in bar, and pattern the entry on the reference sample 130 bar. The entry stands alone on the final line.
8 bar
